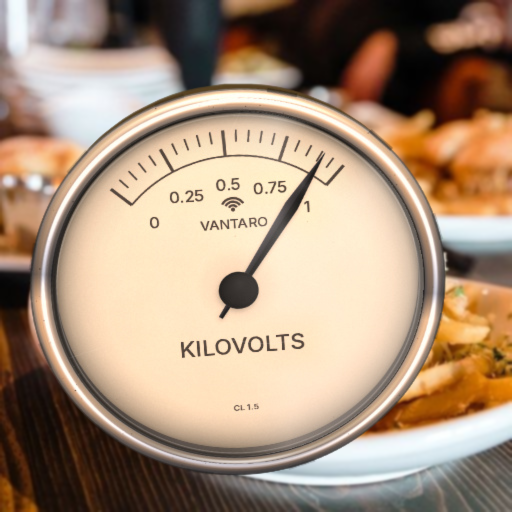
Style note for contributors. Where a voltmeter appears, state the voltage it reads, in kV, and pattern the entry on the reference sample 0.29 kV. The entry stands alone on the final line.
0.9 kV
